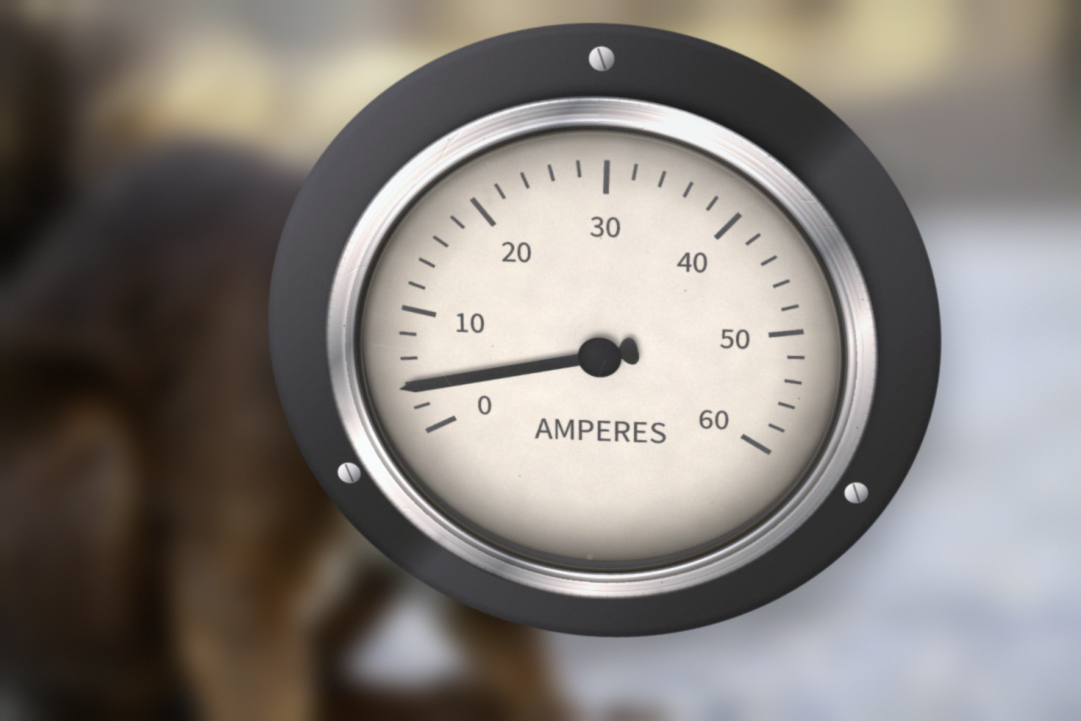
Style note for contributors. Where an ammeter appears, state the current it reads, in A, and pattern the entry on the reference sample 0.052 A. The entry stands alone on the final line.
4 A
